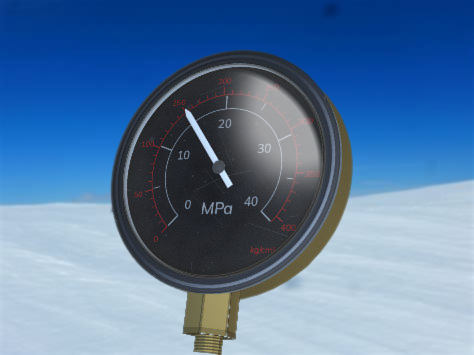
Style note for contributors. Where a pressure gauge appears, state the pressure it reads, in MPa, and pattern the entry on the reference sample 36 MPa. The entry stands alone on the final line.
15 MPa
